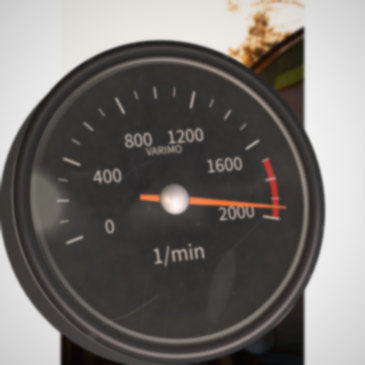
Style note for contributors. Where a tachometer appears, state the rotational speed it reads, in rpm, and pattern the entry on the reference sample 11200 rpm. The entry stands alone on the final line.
1950 rpm
